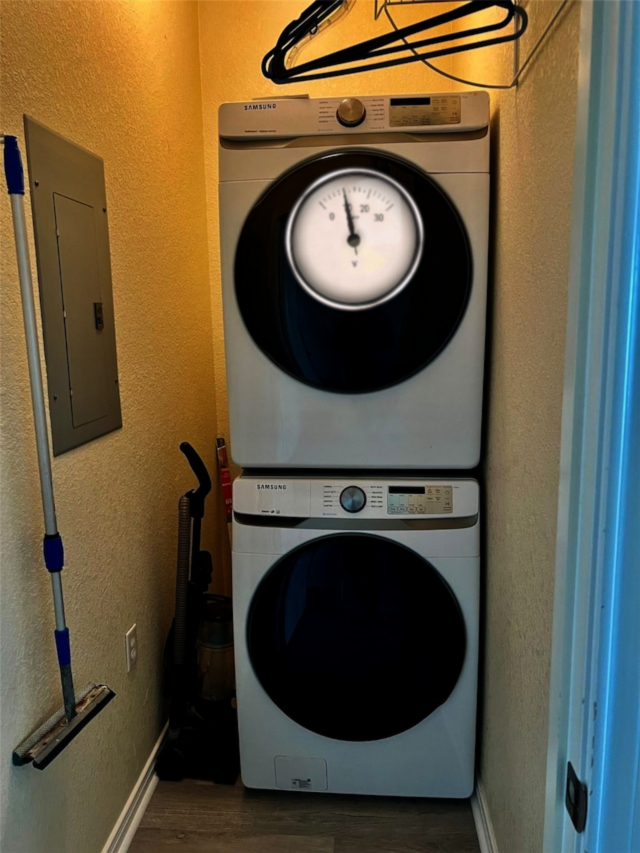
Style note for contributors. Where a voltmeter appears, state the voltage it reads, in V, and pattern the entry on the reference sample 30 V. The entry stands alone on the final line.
10 V
